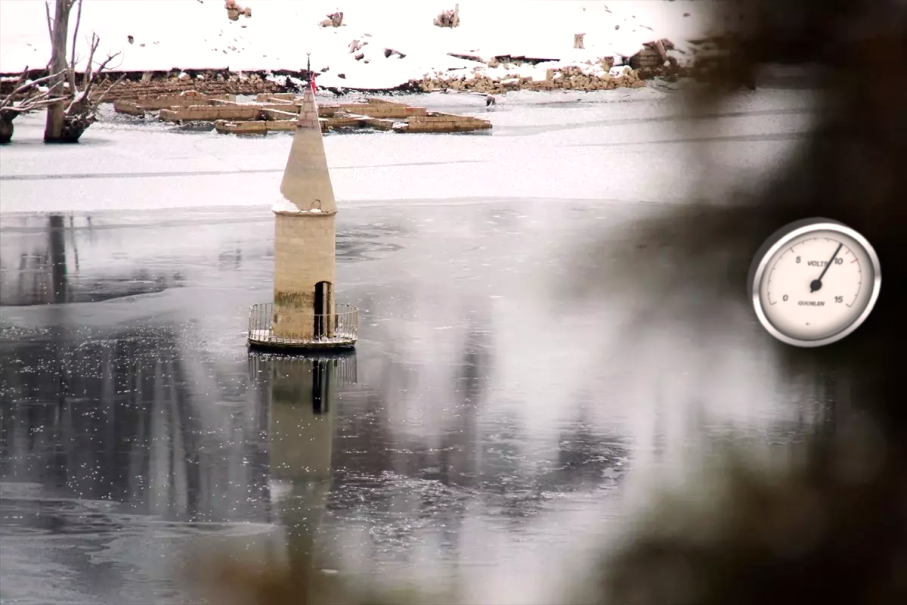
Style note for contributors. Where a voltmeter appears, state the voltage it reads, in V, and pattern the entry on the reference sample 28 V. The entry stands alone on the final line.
9 V
